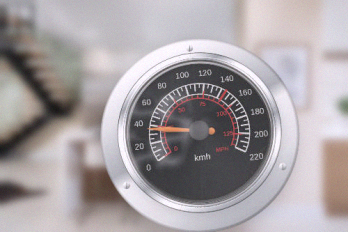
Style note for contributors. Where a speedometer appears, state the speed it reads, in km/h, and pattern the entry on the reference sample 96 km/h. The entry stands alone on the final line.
35 km/h
